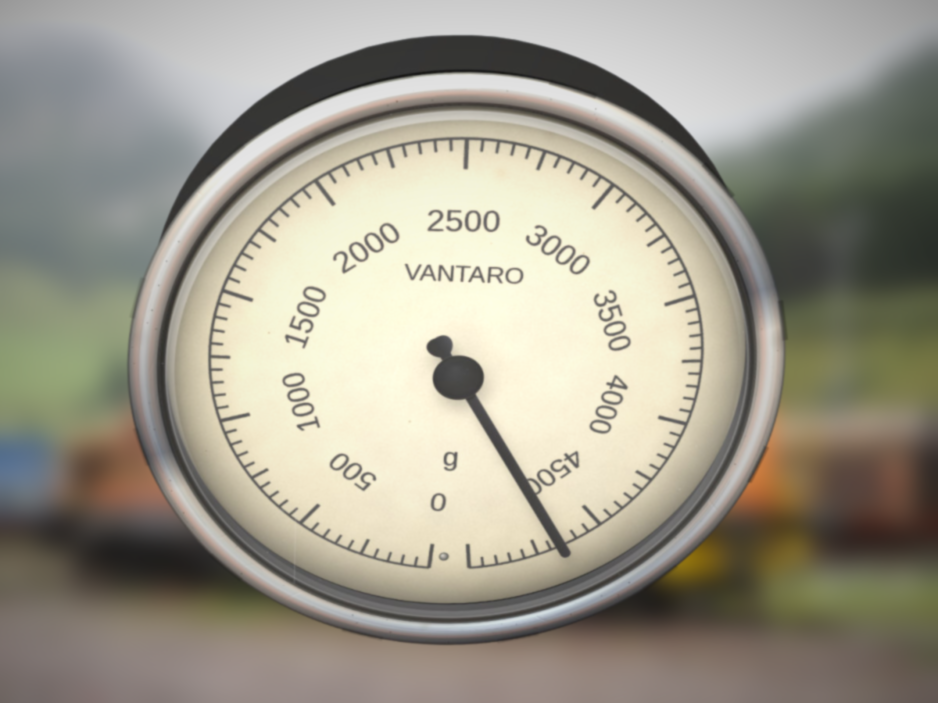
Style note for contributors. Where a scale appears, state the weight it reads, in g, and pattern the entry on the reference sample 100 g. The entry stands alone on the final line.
4650 g
